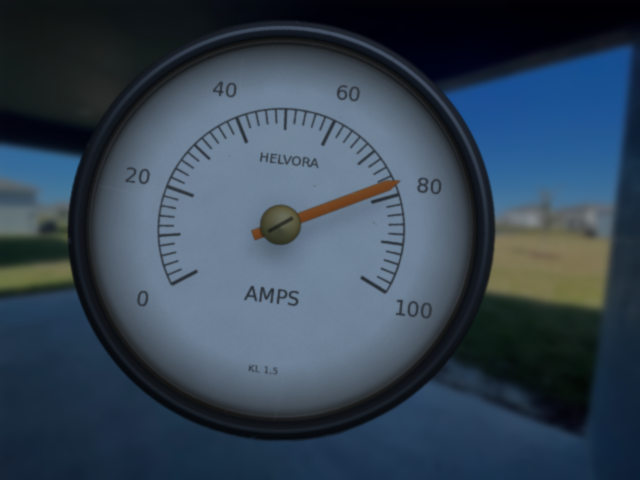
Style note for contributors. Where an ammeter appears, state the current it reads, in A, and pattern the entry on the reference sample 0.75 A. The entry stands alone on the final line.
78 A
